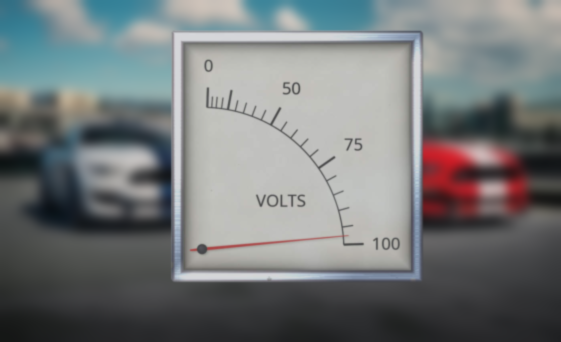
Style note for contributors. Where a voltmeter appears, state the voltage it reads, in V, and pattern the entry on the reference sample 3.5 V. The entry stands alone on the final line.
97.5 V
